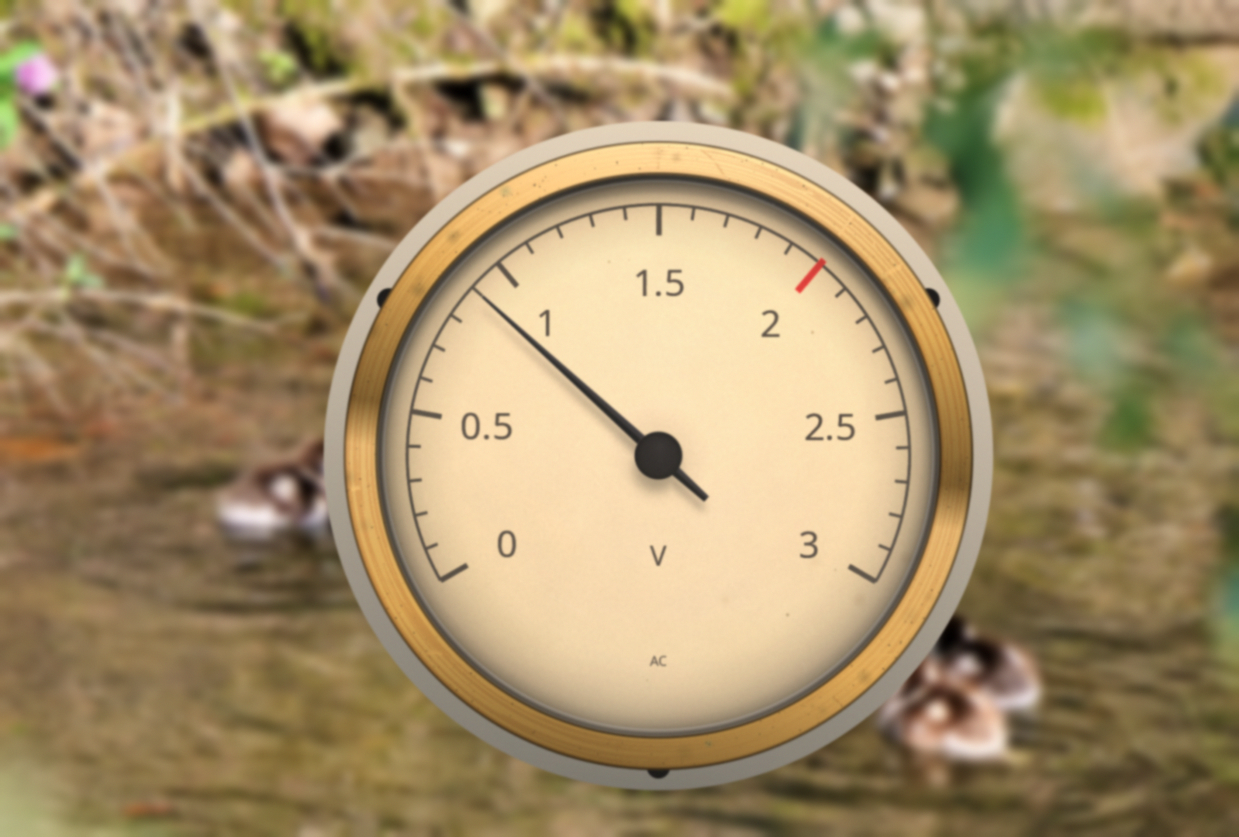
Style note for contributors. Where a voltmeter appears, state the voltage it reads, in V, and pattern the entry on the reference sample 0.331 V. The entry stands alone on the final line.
0.9 V
